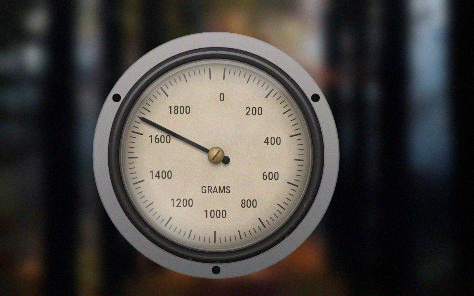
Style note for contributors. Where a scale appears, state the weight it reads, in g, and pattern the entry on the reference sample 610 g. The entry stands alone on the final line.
1660 g
